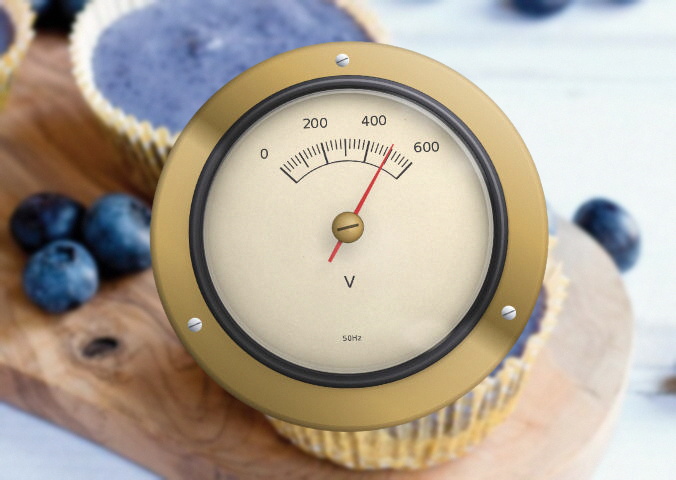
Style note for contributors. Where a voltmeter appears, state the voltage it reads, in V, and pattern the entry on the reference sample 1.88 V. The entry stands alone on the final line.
500 V
